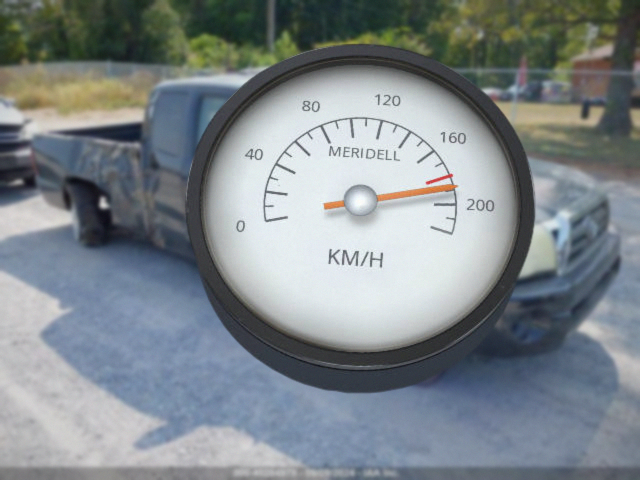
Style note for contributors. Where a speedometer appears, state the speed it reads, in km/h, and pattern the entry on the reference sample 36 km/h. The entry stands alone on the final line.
190 km/h
